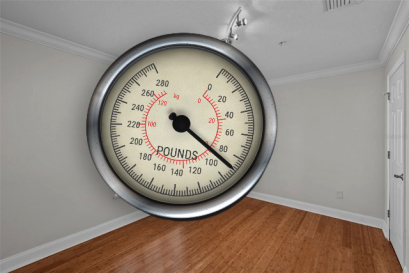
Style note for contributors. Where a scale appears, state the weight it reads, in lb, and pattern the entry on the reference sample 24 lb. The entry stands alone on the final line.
90 lb
